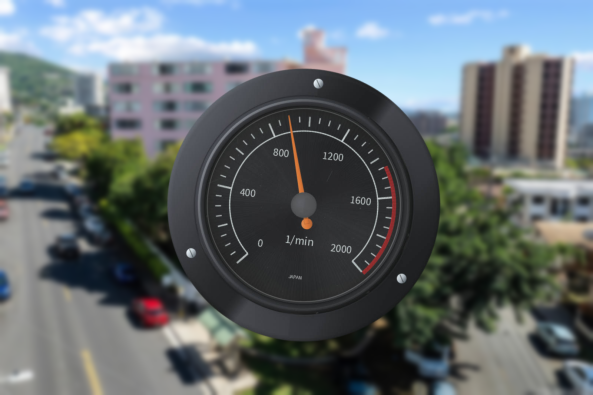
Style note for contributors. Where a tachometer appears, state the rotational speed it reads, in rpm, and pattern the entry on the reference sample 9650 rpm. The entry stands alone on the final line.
900 rpm
